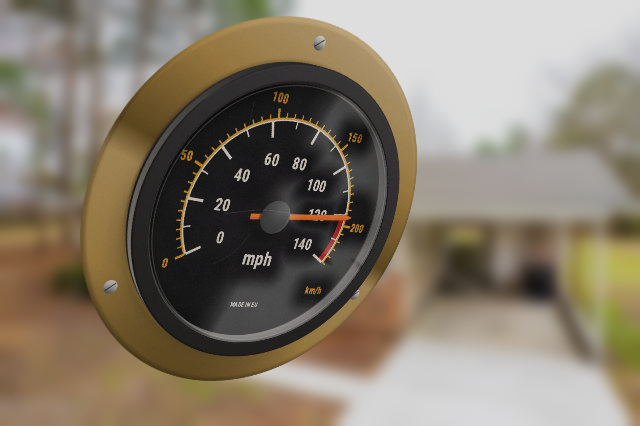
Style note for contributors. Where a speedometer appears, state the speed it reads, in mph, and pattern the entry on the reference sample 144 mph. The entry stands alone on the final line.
120 mph
